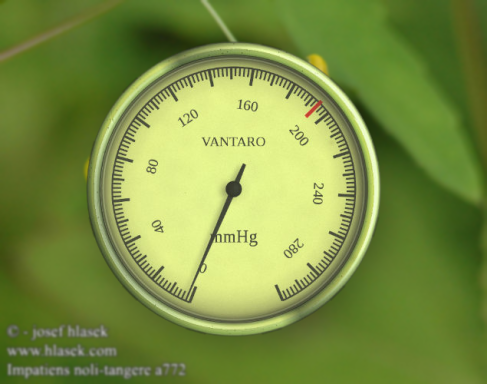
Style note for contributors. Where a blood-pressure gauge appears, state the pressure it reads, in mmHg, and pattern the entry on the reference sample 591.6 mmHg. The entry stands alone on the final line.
2 mmHg
